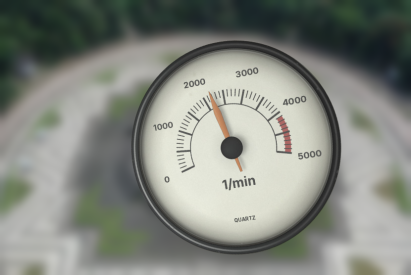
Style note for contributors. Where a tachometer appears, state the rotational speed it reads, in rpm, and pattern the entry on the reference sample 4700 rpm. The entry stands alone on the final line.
2200 rpm
